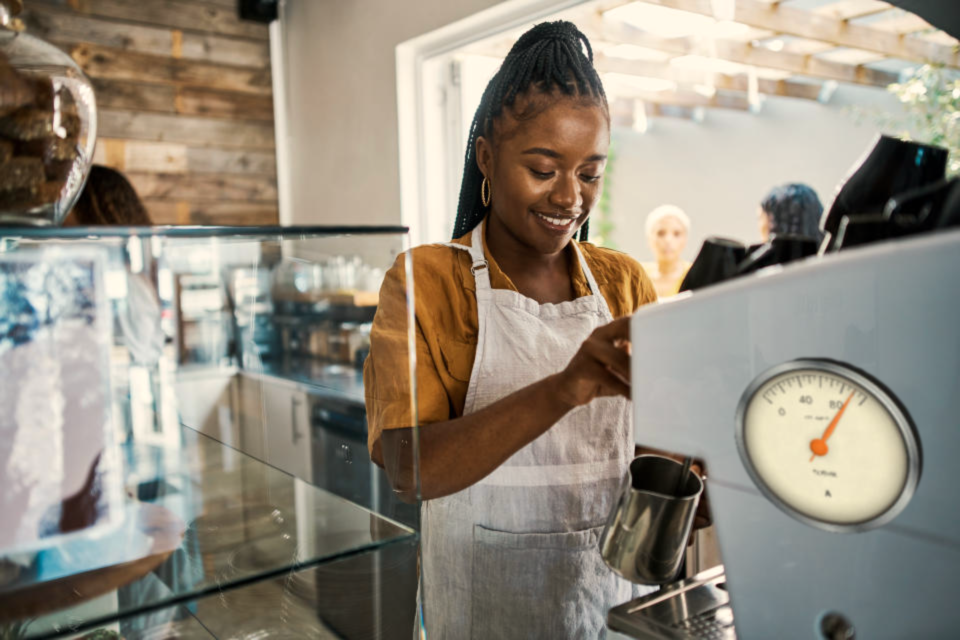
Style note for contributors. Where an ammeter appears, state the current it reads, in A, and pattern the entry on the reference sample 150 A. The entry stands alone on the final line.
90 A
